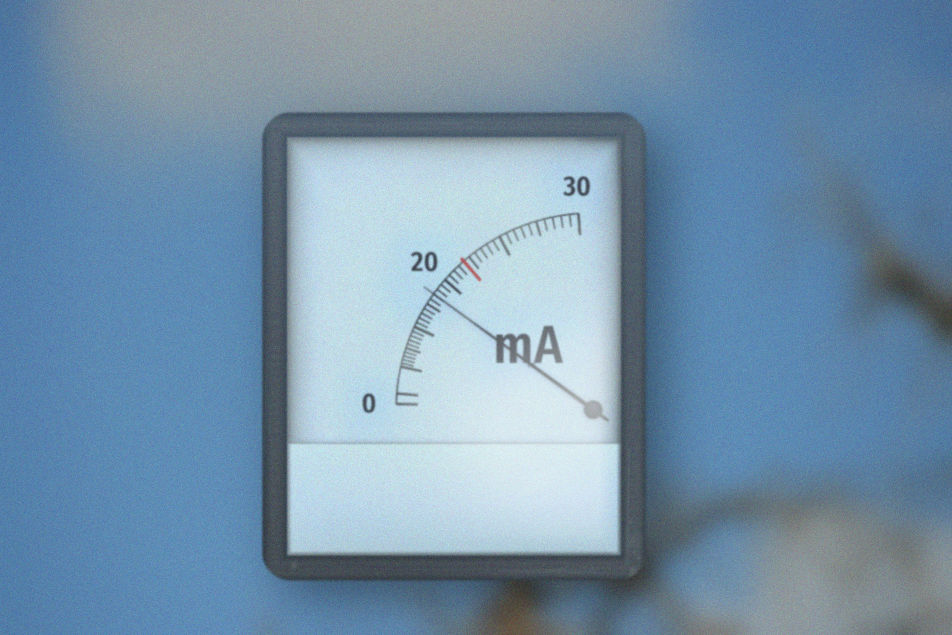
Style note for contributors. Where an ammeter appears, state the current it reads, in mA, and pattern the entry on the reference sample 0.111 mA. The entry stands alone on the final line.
18.5 mA
